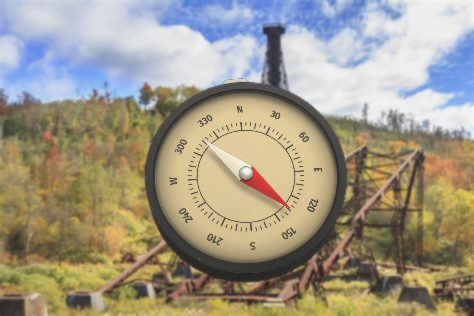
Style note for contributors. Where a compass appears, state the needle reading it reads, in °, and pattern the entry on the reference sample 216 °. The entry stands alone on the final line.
135 °
